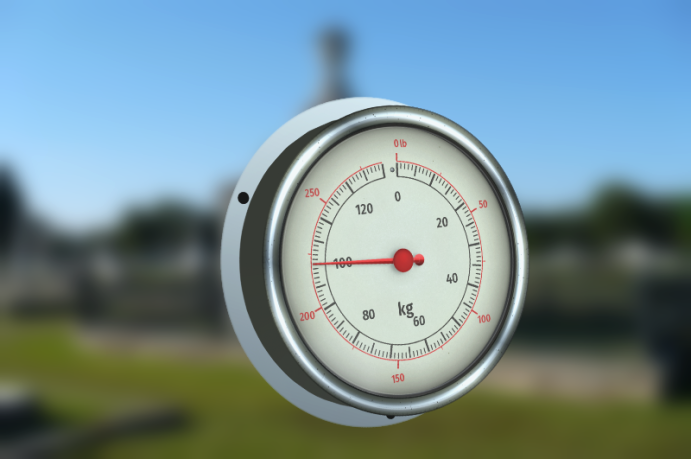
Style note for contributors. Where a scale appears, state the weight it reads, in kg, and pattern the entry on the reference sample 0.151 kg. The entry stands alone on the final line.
100 kg
